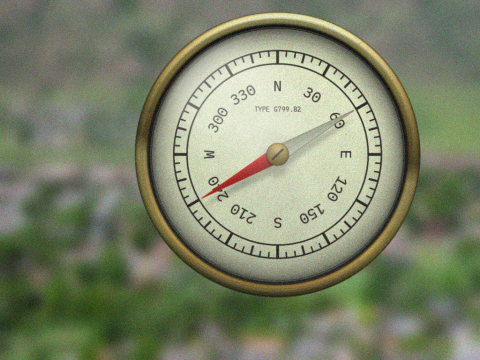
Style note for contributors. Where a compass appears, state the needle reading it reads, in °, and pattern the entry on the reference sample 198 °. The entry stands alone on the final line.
240 °
